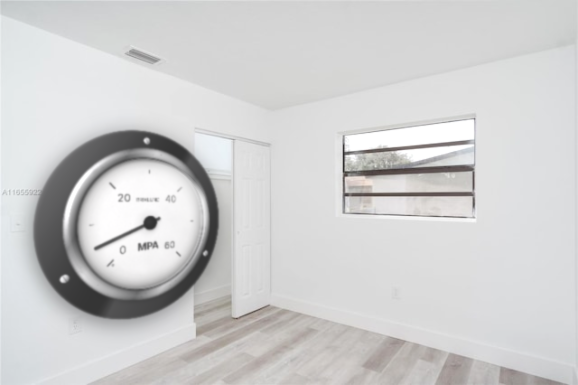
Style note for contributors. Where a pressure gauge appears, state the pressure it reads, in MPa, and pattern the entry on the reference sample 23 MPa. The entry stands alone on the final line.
5 MPa
